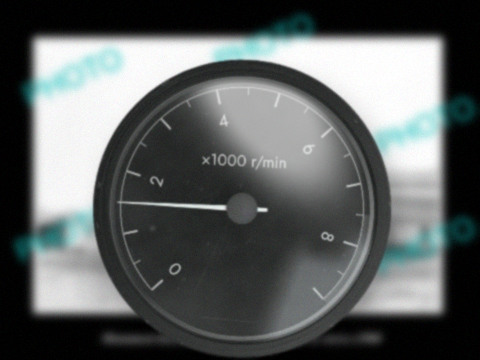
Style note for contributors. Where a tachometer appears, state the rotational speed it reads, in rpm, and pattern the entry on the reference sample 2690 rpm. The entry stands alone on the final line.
1500 rpm
